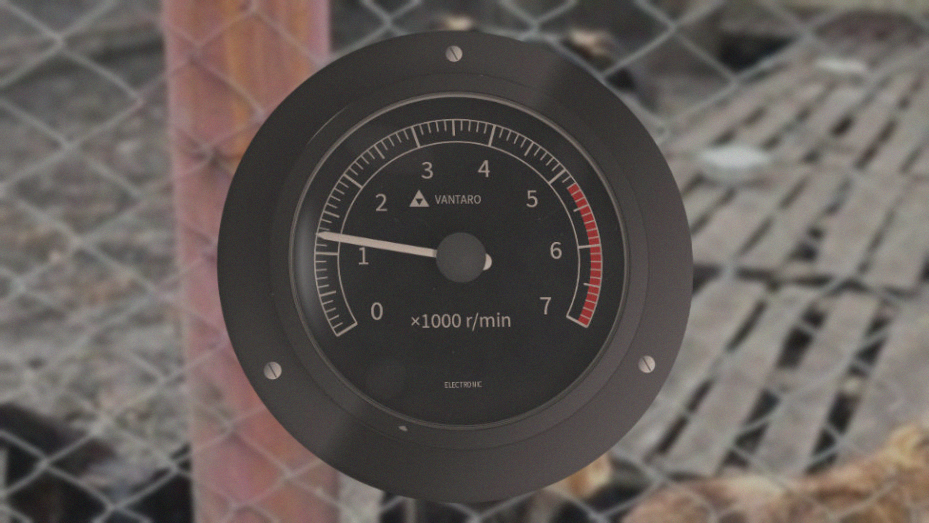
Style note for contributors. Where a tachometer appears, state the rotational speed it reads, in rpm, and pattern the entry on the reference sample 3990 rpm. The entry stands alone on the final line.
1200 rpm
